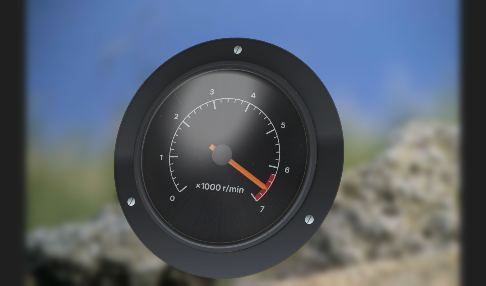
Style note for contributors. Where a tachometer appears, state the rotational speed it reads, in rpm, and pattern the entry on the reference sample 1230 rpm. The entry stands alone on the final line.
6600 rpm
